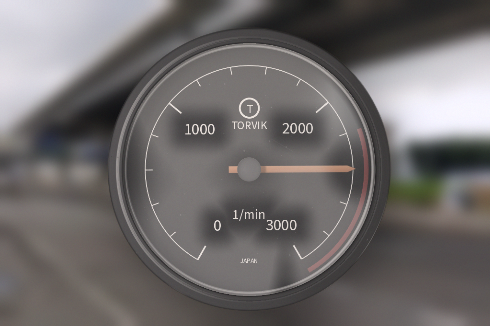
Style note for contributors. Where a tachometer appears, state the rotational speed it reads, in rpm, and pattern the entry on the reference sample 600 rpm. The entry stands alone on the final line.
2400 rpm
